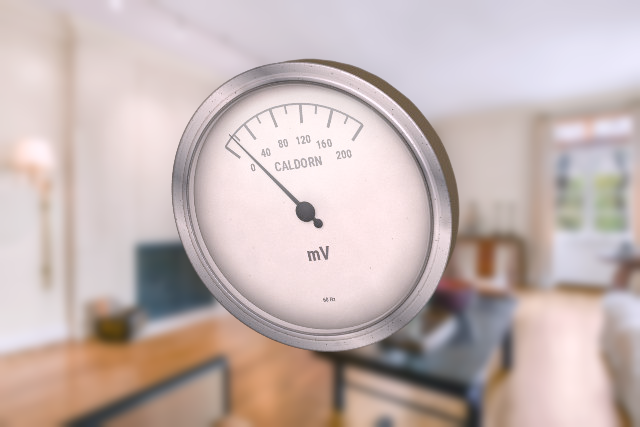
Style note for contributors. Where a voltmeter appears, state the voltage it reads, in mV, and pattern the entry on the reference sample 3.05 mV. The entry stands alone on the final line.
20 mV
